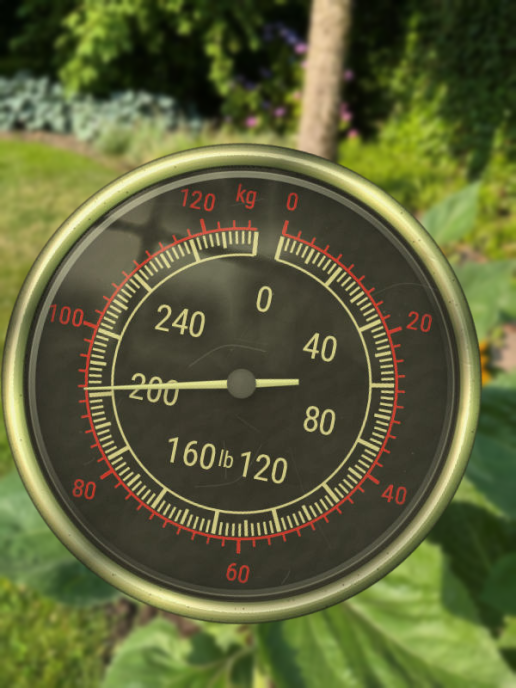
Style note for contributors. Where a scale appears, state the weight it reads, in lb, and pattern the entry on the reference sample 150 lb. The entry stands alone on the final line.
202 lb
